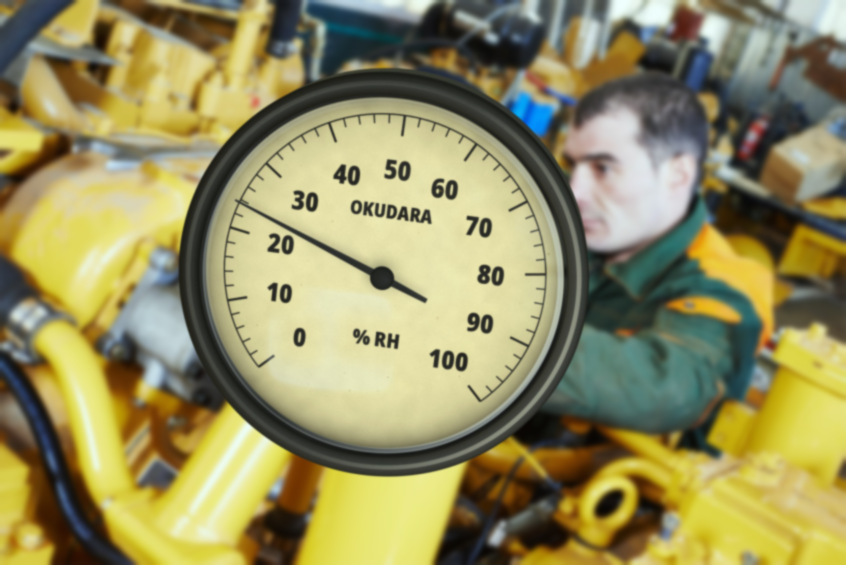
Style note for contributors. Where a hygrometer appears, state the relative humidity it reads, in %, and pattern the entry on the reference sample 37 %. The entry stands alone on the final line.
24 %
